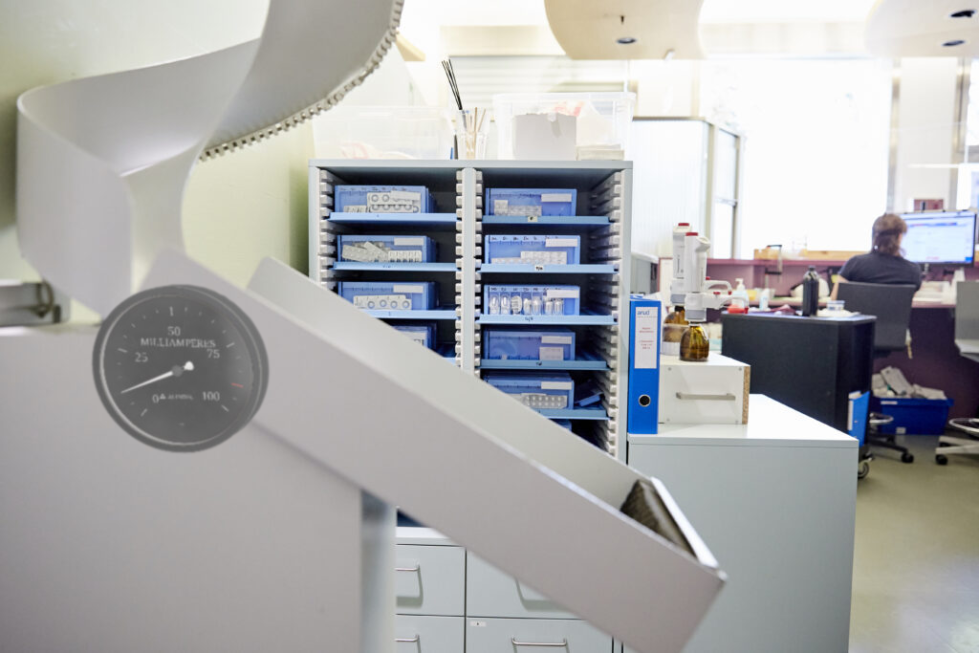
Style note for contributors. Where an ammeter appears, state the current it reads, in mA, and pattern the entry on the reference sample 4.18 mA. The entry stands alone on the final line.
10 mA
